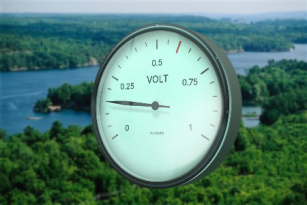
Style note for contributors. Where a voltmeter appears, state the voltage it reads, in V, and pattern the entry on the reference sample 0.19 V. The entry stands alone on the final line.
0.15 V
